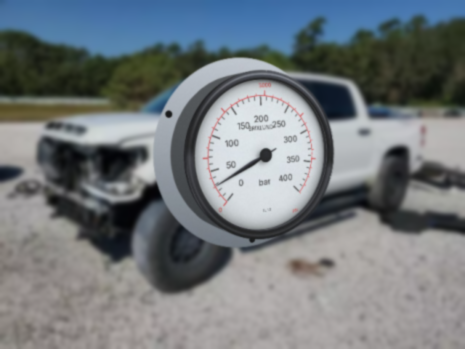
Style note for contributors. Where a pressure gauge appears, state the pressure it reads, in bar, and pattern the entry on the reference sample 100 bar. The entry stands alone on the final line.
30 bar
